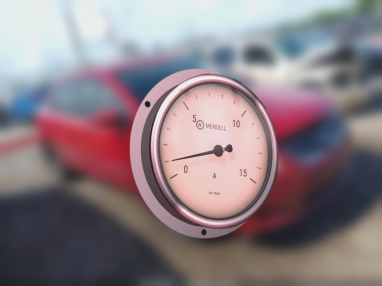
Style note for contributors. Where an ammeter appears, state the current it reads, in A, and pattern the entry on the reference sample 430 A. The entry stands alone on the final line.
1 A
